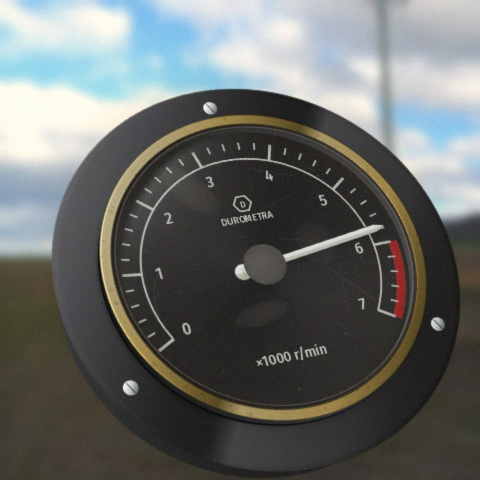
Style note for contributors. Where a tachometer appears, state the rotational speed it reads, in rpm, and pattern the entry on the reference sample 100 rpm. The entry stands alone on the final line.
5800 rpm
